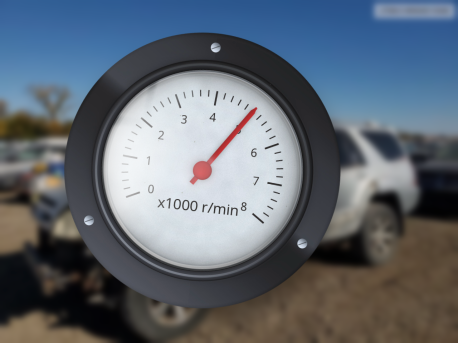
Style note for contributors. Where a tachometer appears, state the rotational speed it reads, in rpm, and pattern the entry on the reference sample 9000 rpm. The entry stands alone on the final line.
5000 rpm
